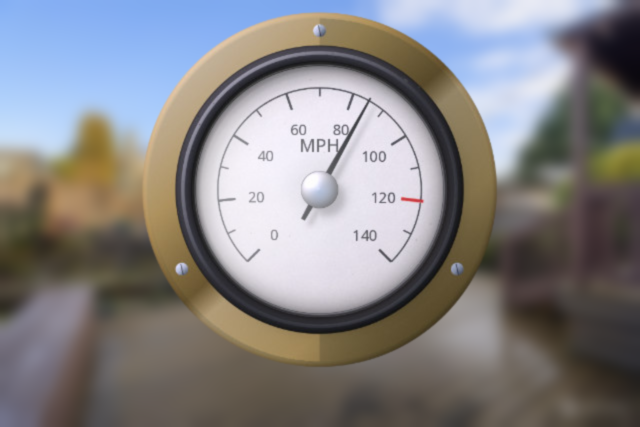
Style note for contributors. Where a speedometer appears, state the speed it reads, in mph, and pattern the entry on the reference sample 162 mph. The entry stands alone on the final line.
85 mph
